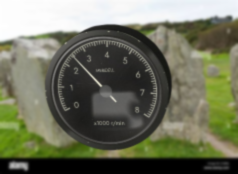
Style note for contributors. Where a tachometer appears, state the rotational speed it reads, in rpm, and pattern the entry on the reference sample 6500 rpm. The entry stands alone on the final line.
2500 rpm
